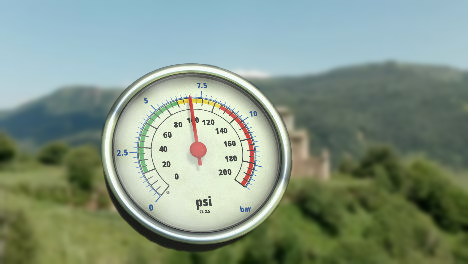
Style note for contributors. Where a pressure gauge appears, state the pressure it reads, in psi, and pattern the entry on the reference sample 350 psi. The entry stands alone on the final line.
100 psi
